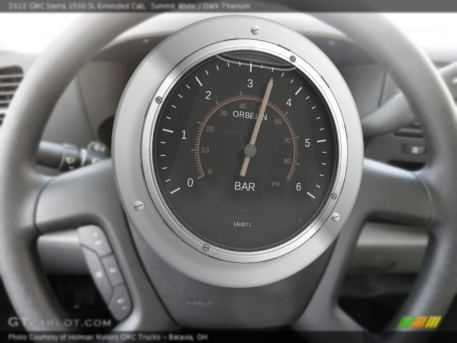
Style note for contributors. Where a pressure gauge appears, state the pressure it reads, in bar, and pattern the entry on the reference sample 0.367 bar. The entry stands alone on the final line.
3.4 bar
